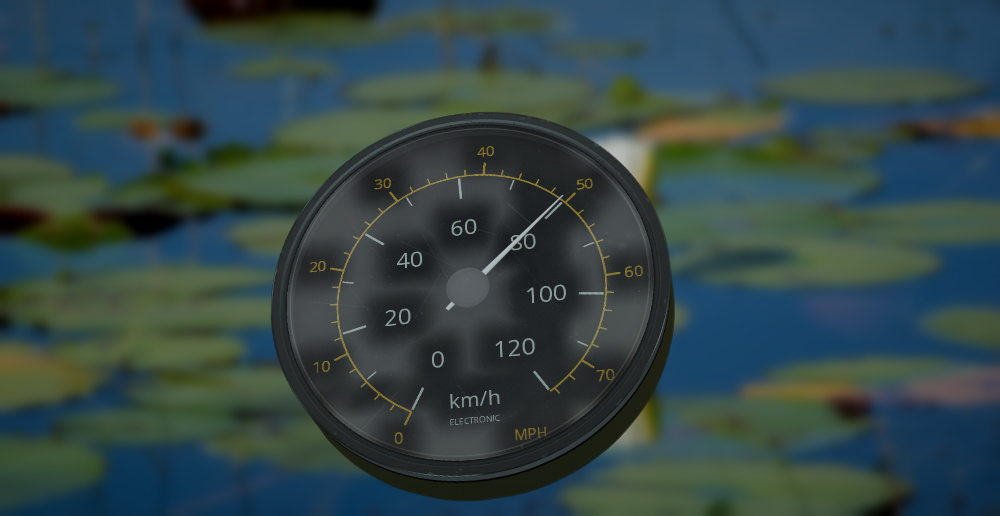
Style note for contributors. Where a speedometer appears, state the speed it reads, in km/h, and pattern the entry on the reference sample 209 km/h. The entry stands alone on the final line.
80 km/h
